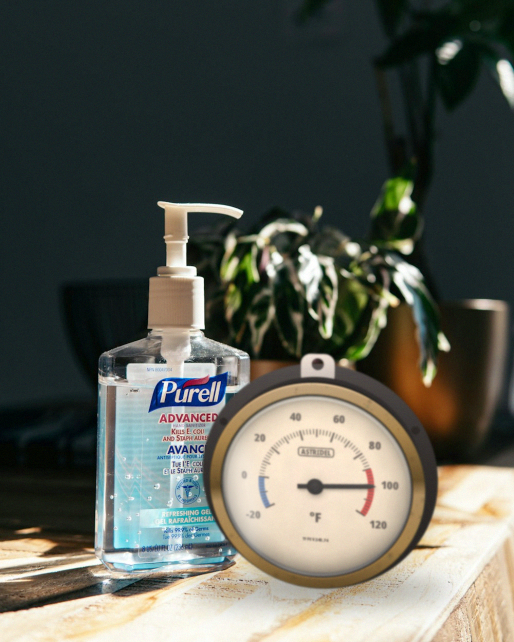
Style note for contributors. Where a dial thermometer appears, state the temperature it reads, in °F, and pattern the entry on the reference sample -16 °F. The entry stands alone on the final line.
100 °F
